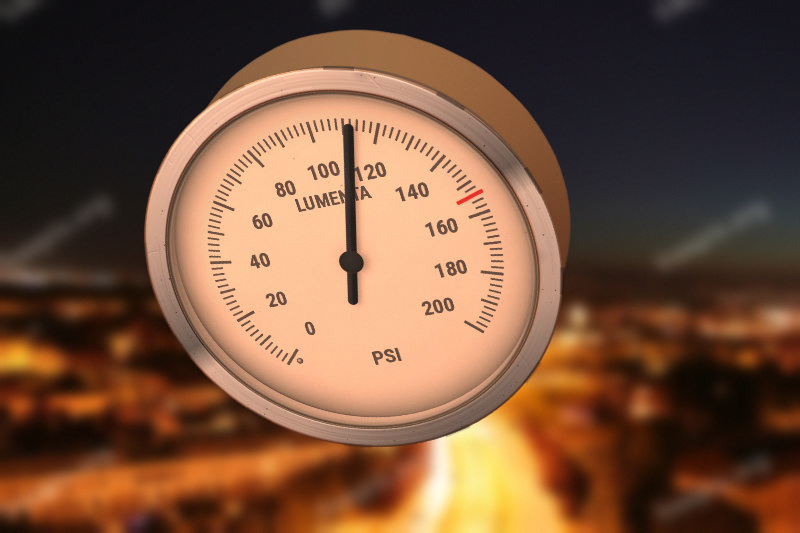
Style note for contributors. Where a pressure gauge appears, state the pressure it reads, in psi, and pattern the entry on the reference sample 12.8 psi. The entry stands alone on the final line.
112 psi
